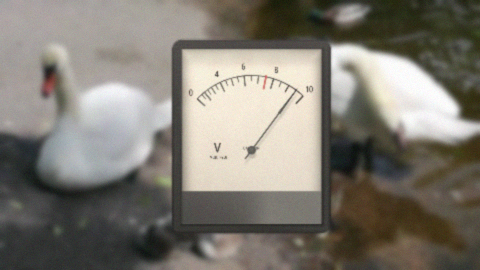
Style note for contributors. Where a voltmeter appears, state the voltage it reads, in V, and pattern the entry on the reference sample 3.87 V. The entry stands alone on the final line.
9.5 V
